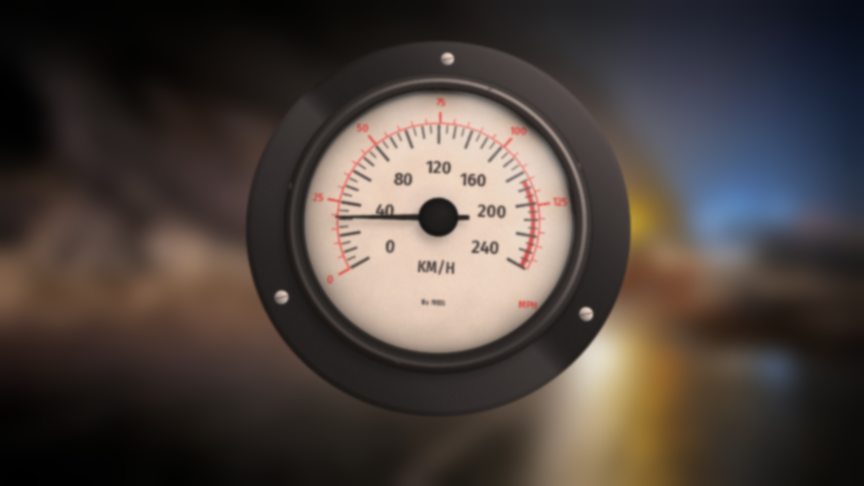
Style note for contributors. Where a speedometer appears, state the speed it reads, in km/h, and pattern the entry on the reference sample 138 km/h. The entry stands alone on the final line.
30 km/h
